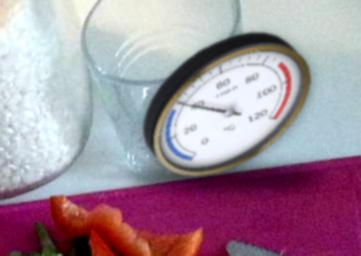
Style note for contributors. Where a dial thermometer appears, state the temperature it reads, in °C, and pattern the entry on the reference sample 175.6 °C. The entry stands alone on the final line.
40 °C
